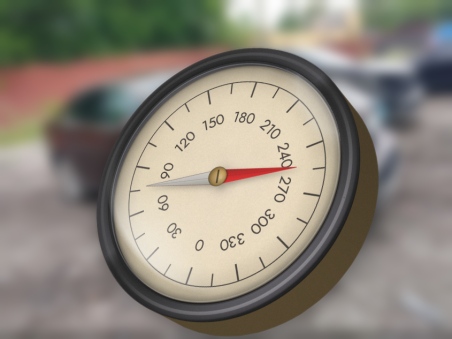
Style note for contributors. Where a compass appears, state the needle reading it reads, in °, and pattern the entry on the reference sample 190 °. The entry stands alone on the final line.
255 °
